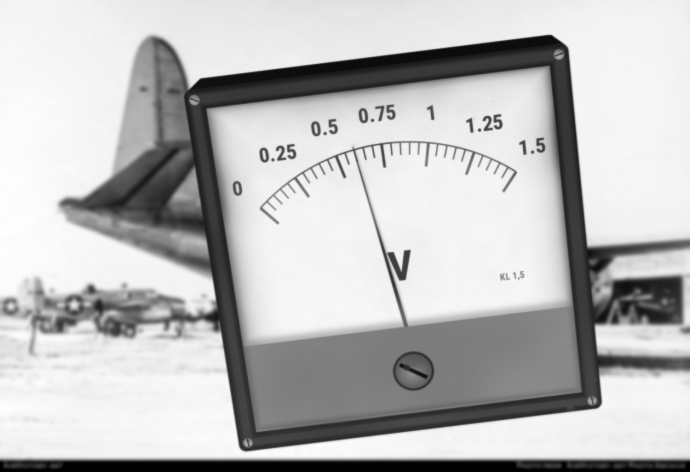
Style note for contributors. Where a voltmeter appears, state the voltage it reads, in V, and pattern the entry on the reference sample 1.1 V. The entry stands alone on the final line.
0.6 V
